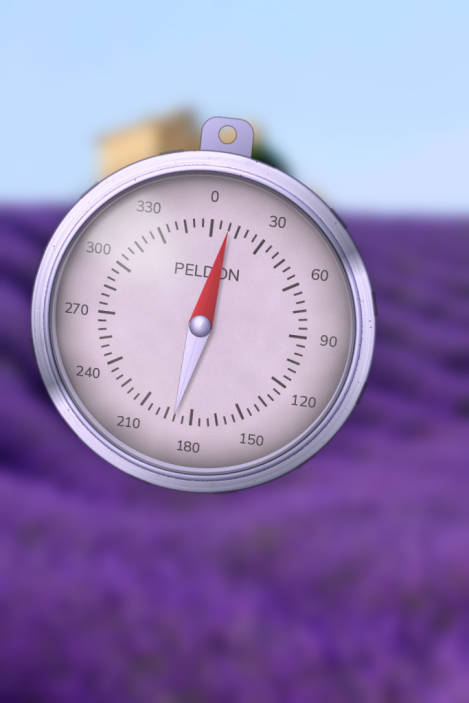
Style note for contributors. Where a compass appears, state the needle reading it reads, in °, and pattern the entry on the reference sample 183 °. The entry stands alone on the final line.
10 °
